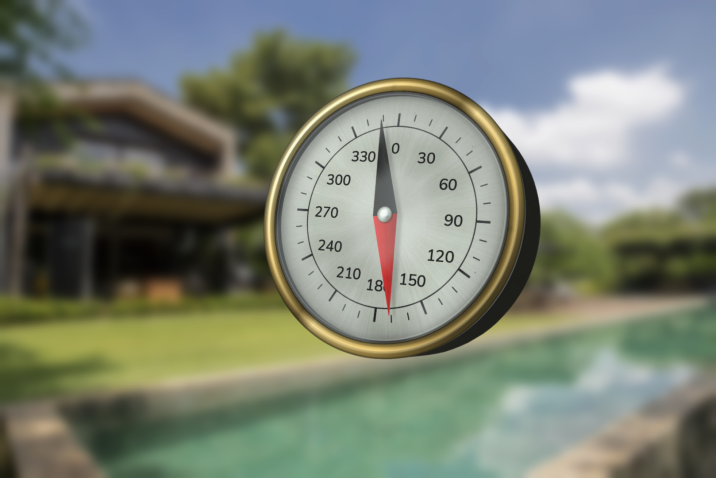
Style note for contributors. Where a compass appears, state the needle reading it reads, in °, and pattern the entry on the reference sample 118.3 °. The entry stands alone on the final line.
170 °
